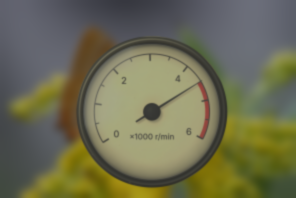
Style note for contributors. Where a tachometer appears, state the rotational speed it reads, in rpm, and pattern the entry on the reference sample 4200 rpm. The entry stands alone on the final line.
4500 rpm
